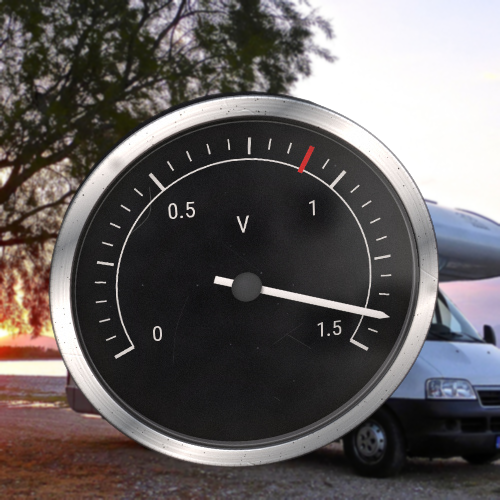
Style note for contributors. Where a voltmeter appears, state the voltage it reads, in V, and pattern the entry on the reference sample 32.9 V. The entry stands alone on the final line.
1.4 V
